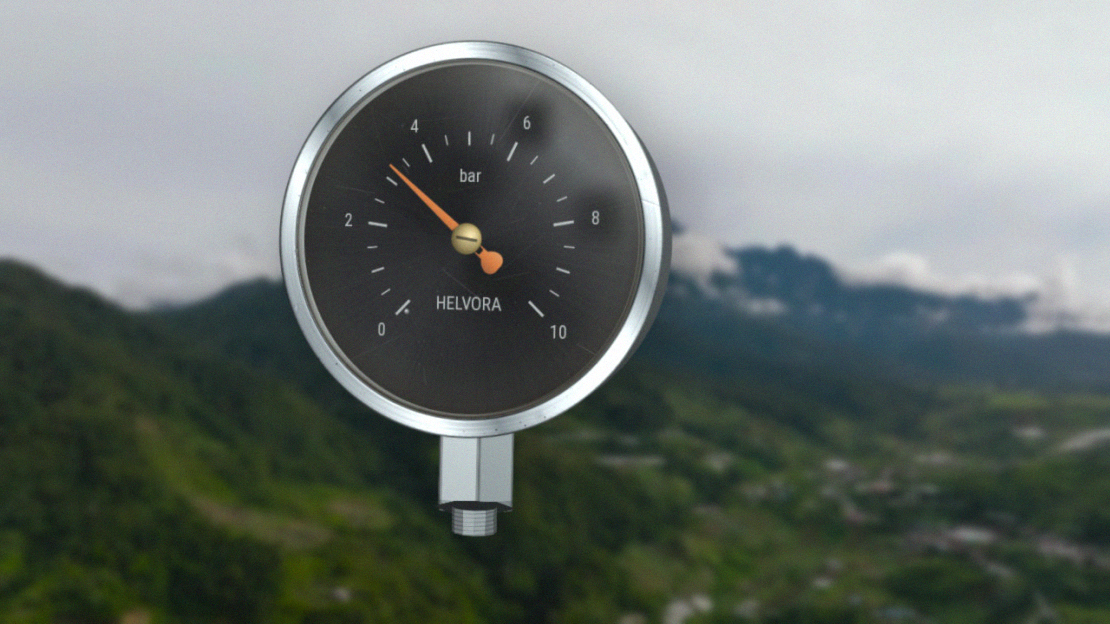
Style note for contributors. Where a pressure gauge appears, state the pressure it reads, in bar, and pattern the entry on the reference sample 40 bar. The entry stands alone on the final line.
3.25 bar
